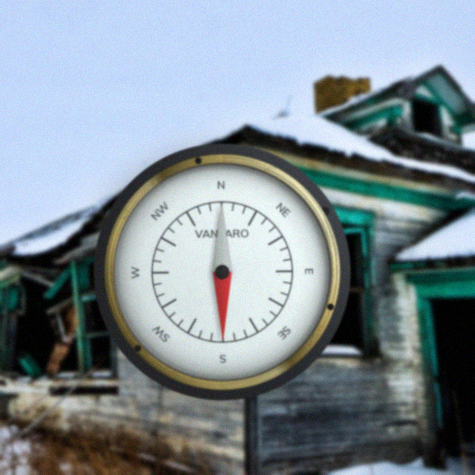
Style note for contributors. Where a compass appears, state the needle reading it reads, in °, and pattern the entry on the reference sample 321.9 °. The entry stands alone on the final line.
180 °
